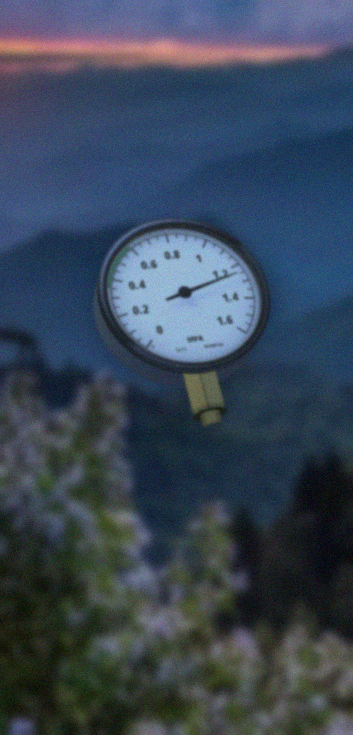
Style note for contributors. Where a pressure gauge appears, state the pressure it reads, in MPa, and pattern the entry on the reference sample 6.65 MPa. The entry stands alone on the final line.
1.25 MPa
